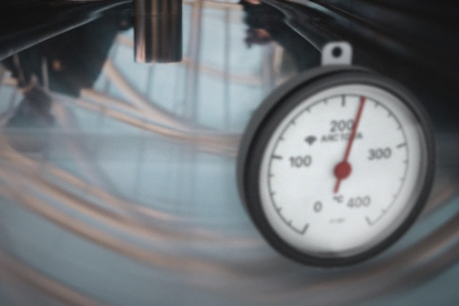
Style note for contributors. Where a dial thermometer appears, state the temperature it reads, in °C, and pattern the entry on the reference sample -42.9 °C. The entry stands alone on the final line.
220 °C
